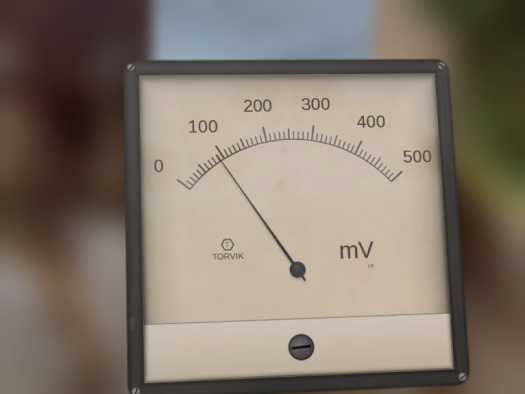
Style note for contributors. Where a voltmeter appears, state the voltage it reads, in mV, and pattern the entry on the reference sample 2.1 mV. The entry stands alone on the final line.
90 mV
